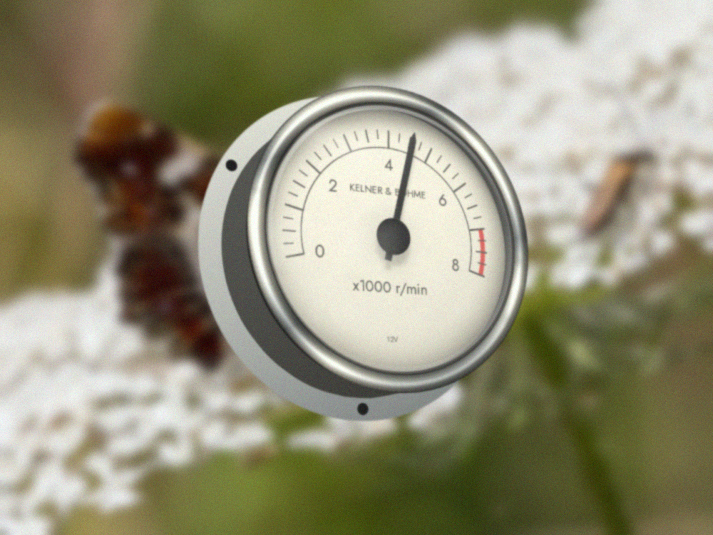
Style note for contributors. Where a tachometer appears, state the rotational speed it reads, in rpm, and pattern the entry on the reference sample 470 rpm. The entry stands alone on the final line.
4500 rpm
